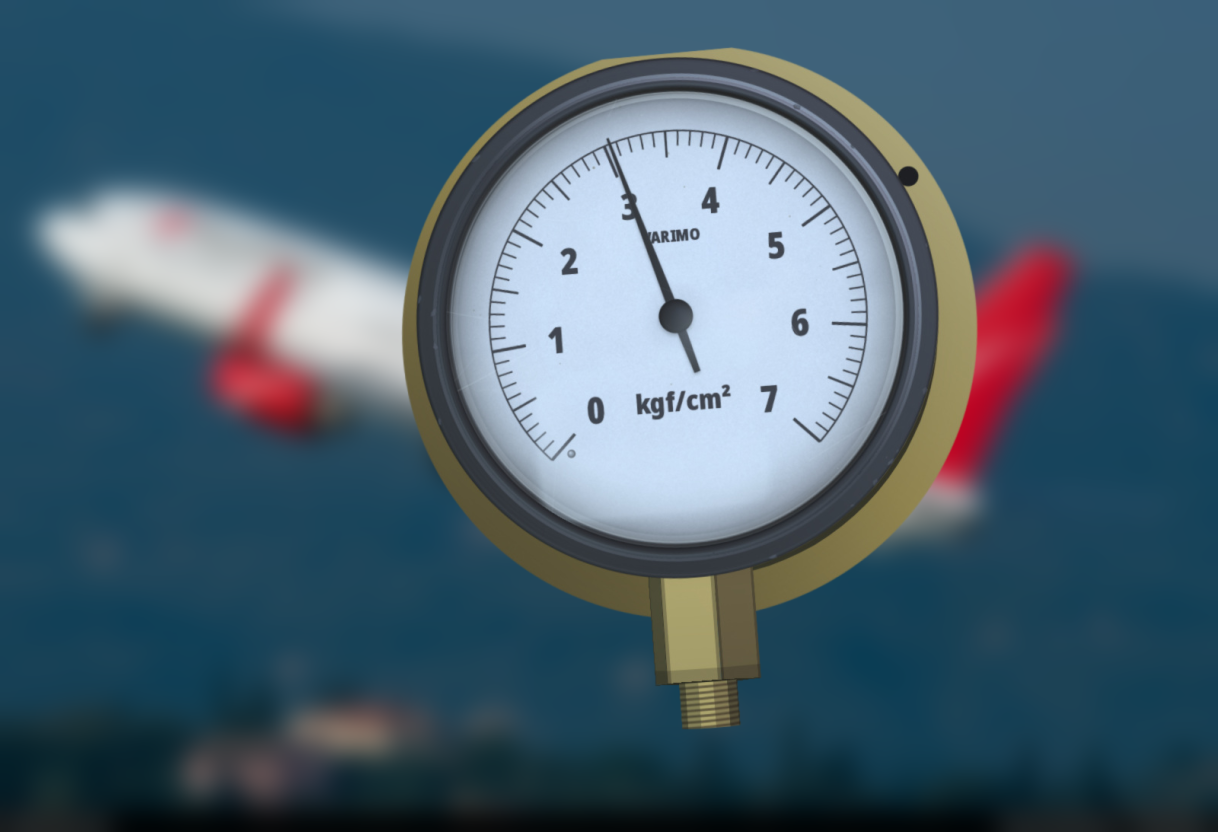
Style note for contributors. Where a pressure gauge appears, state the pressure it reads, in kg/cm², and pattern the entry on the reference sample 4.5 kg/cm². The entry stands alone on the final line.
3.05 kg/cm²
